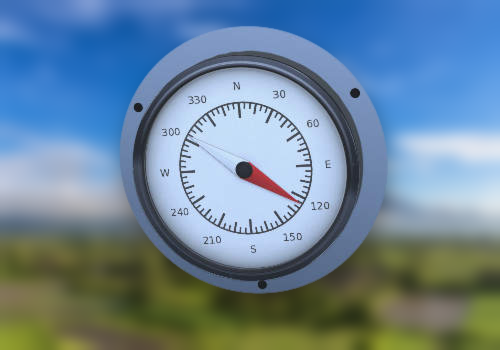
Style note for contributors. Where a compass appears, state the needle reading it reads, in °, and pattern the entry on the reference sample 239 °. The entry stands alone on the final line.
125 °
